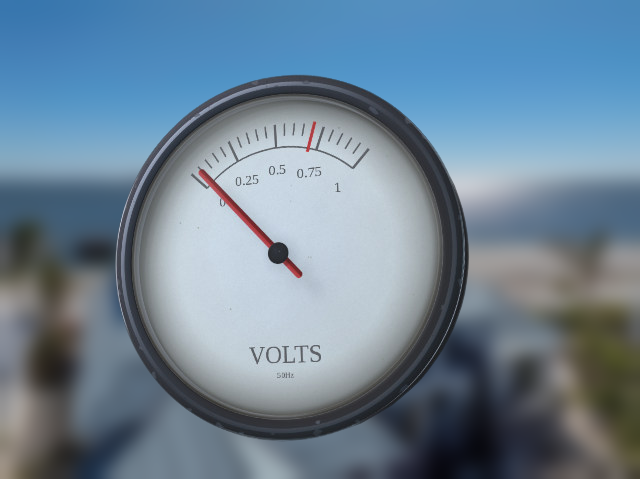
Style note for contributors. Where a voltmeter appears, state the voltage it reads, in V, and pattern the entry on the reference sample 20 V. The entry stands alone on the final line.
0.05 V
